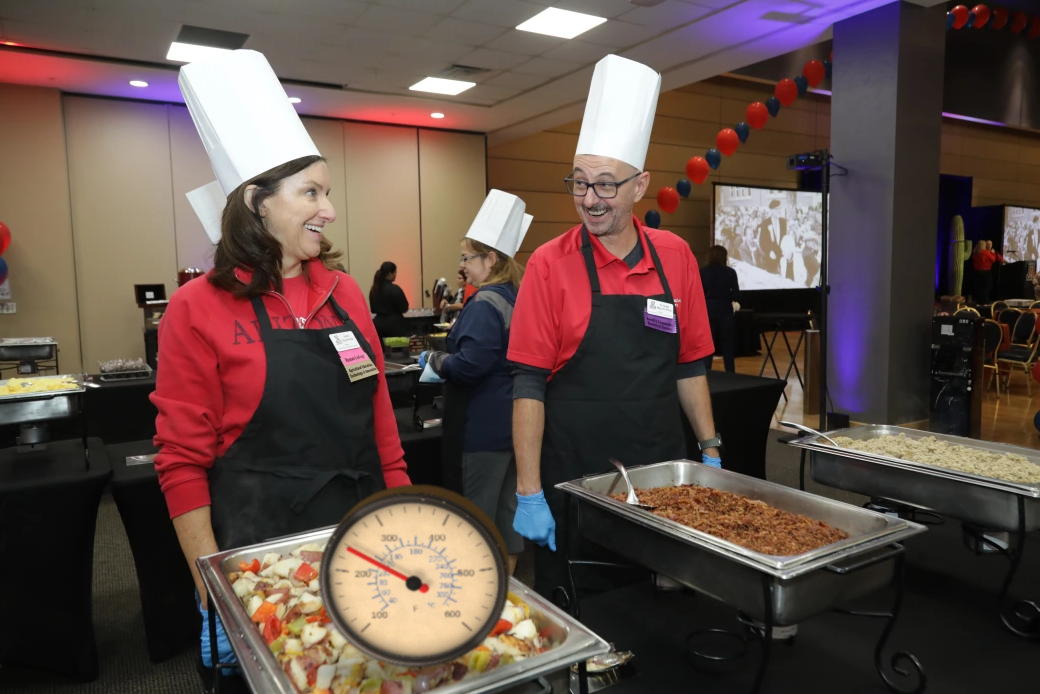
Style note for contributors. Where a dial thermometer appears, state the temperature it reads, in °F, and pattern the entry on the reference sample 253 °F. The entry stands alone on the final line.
240 °F
